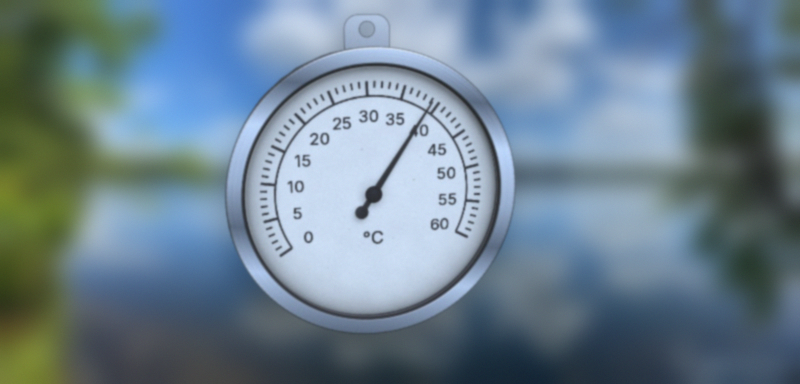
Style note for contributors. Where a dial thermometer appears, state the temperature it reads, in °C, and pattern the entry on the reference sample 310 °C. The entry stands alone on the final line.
39 °C
